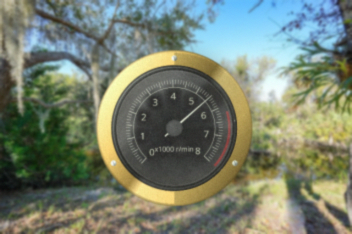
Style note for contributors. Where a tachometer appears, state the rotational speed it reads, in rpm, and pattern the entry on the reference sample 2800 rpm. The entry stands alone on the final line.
5500 rpm
